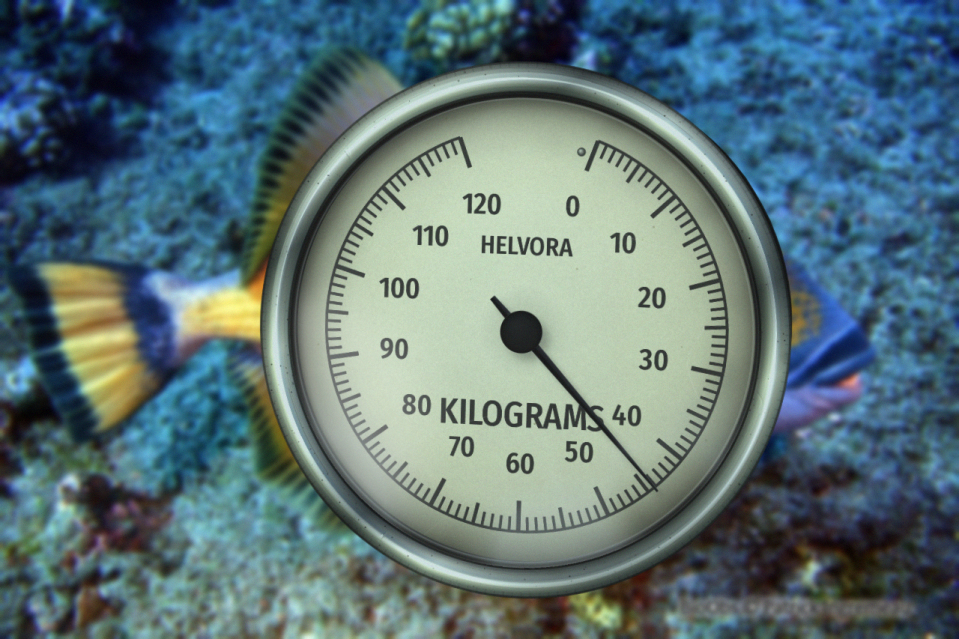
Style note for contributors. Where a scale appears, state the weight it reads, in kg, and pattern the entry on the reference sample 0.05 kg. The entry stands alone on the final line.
44 kg
